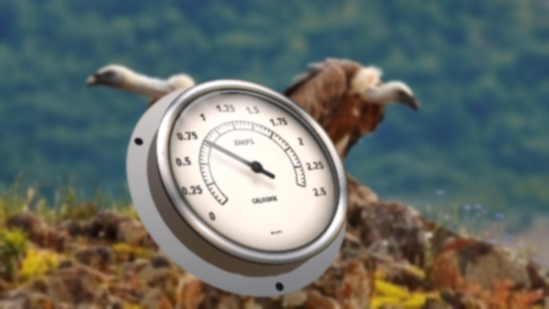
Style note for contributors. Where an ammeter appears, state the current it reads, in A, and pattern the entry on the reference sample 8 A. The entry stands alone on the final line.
0.75 A
